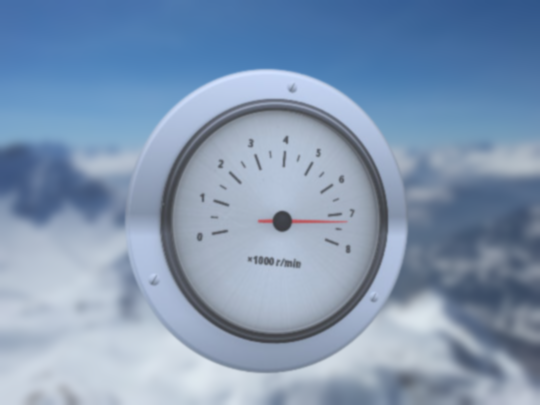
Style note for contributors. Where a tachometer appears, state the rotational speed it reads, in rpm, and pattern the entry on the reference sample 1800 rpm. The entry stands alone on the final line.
7250 rpm
